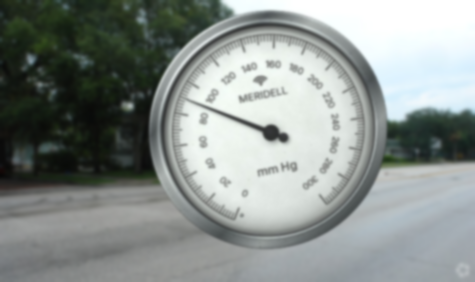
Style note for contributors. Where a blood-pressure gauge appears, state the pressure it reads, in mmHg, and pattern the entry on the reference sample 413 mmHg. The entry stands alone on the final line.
90 mmHg
